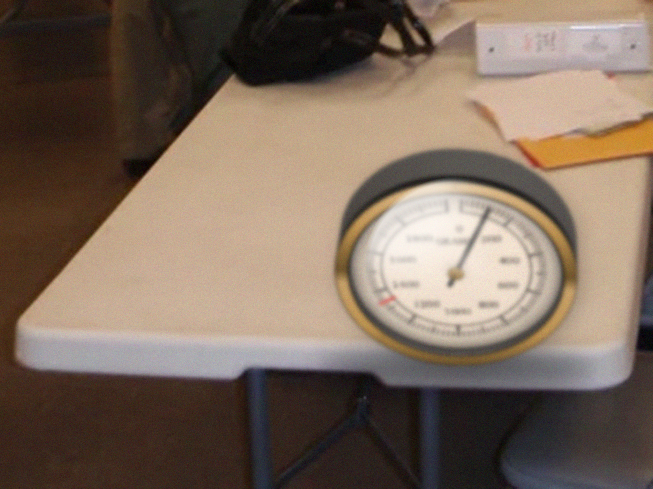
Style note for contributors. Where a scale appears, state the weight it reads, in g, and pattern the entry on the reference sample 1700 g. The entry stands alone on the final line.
100 g
